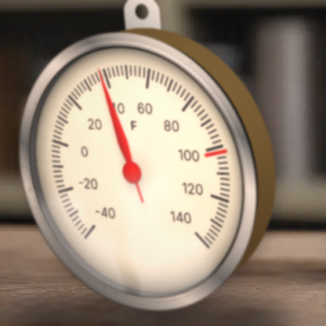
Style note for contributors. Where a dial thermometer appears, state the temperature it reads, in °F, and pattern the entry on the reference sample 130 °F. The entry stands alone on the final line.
40 °F
